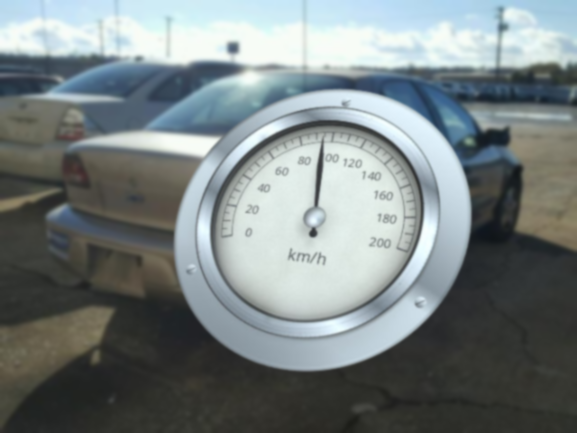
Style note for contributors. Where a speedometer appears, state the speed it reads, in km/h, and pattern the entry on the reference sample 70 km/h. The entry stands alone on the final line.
95 km/h
